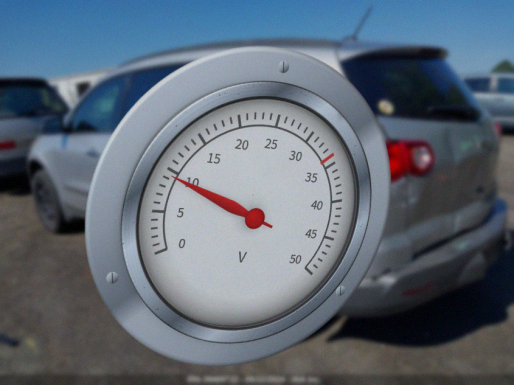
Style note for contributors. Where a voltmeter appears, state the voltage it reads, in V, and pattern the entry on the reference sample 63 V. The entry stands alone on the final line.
9.5 V
